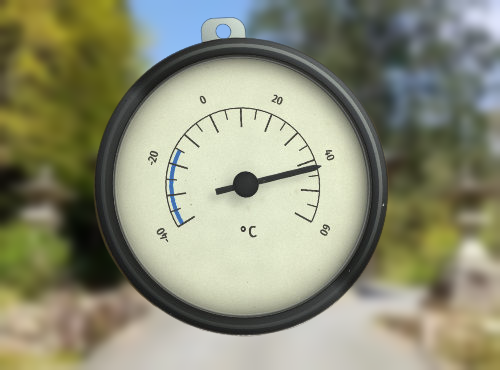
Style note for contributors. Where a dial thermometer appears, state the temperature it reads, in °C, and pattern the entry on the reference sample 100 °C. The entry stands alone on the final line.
42.5 °C
